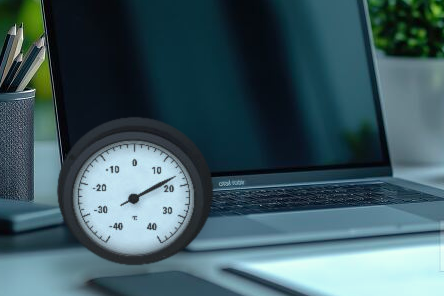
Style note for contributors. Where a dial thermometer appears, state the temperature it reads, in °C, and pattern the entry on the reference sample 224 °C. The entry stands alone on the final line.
16 °C
